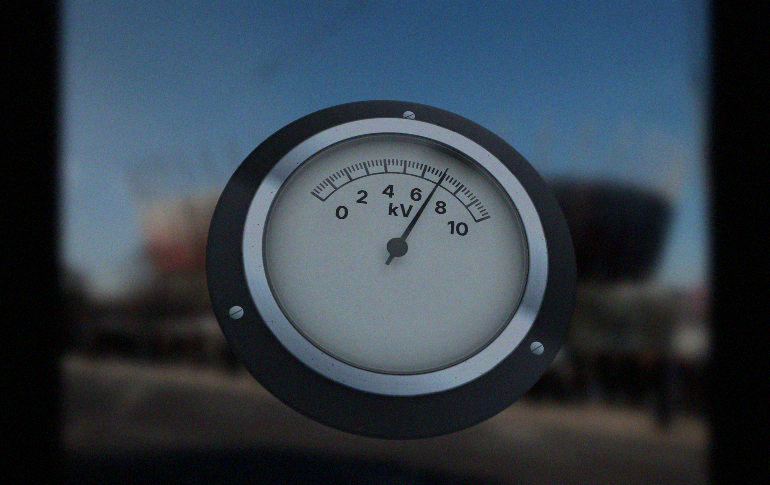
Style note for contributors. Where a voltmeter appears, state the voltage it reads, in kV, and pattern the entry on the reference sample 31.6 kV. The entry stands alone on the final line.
7 kV
